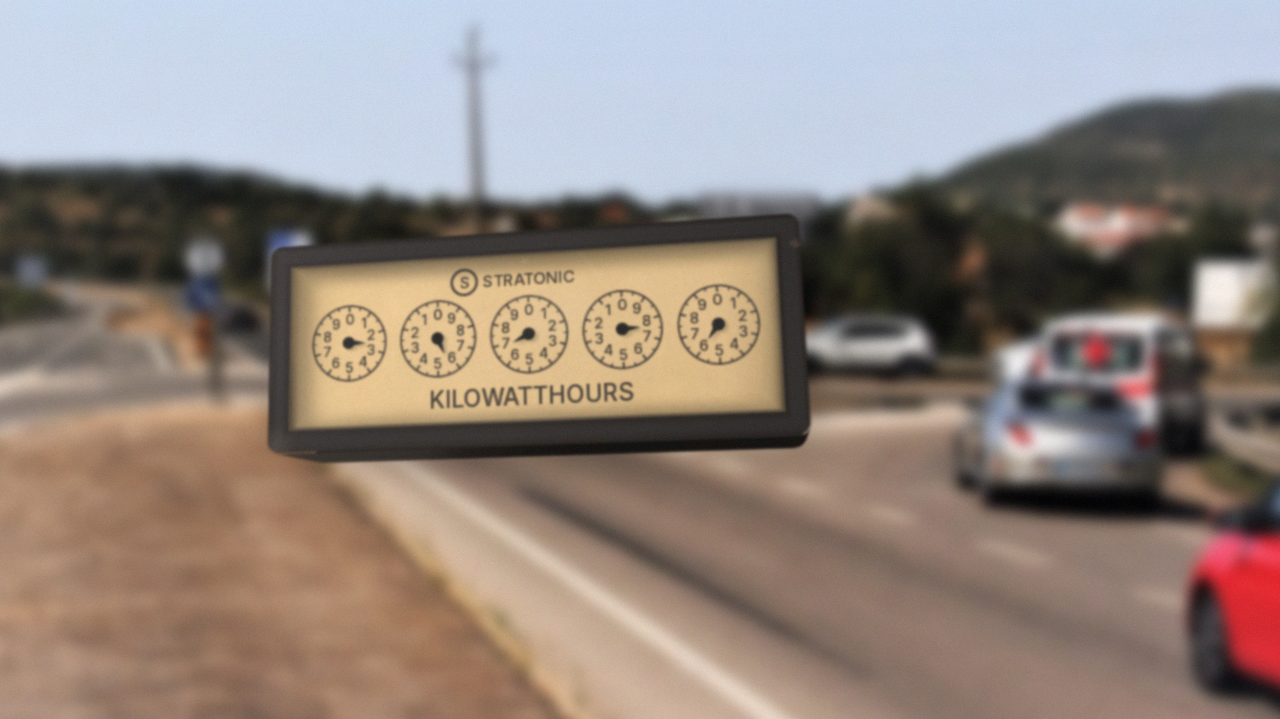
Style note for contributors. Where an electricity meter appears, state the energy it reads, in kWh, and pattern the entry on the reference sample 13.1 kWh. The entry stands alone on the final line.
25676 kWh
